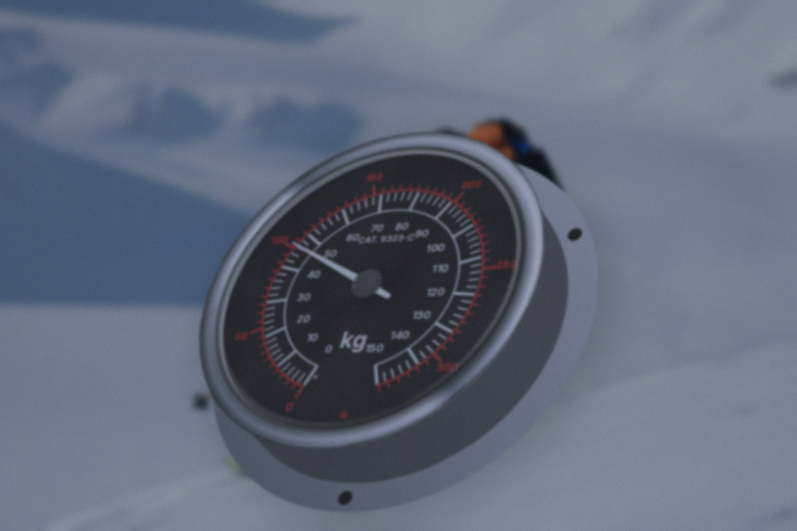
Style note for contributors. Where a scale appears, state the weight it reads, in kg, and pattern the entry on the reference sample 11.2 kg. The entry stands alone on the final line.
46 kg
